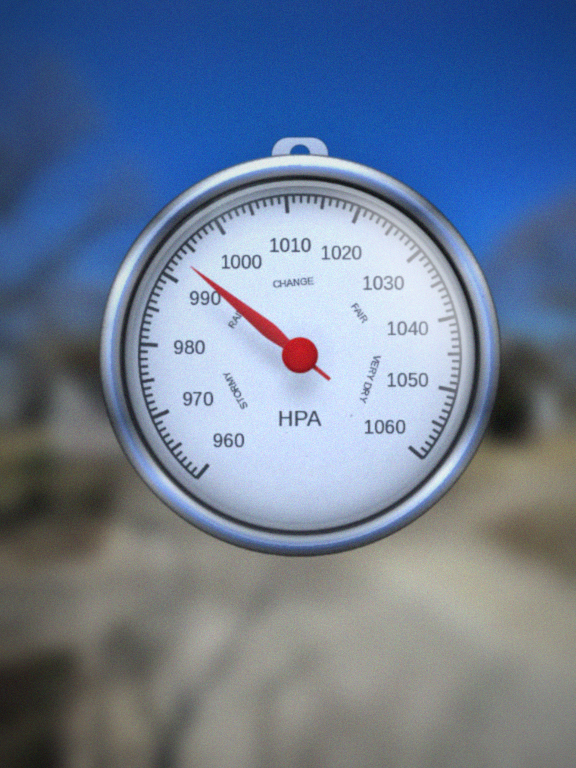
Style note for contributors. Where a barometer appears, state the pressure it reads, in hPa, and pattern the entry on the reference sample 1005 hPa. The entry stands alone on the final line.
993 hPa
